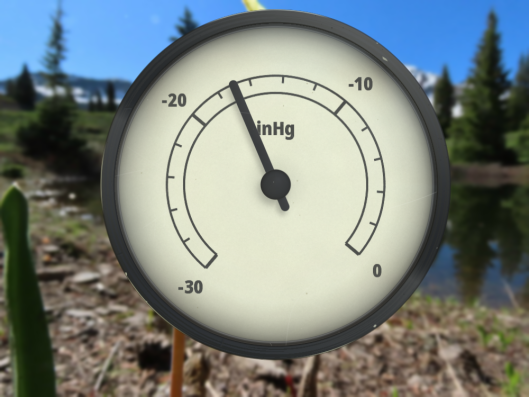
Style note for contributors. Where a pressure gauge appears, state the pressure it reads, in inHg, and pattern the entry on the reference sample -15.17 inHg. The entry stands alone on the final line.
-17 inHg
